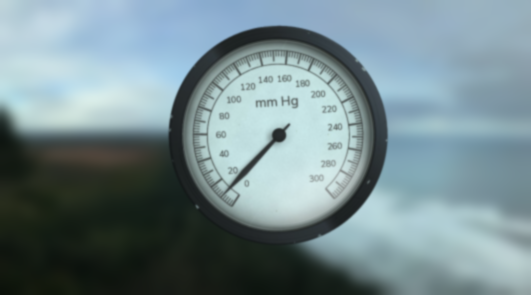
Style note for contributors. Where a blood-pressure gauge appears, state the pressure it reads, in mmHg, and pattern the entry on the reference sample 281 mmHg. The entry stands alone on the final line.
10 mmHg
